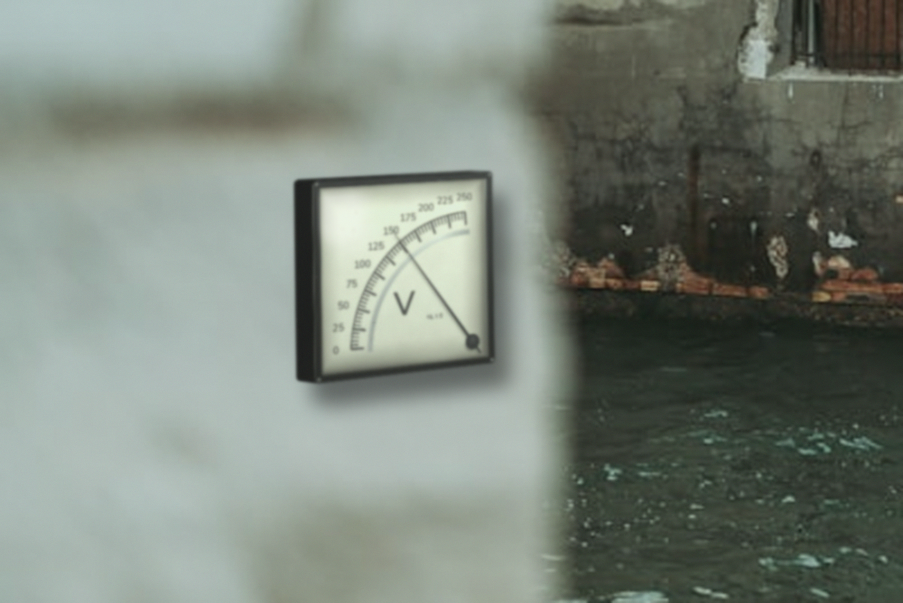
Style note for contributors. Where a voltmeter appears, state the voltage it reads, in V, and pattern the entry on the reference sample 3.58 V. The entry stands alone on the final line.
150 V
